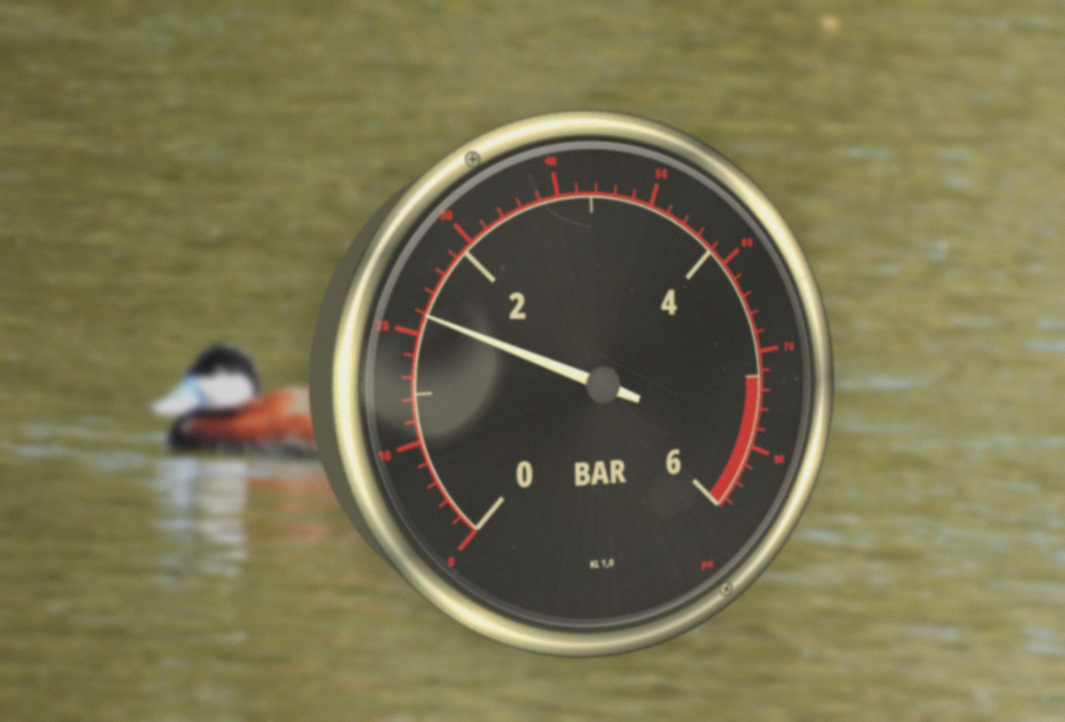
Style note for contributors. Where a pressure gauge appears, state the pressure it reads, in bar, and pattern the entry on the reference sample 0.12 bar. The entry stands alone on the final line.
1.5 bar
